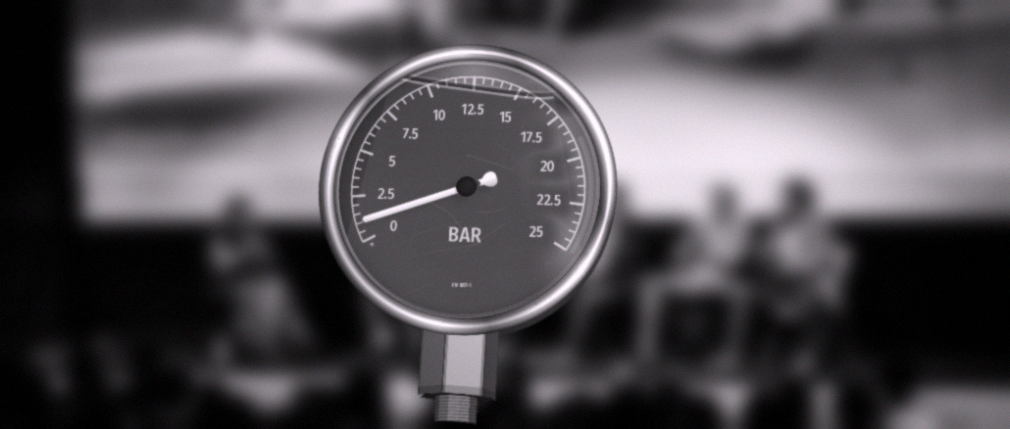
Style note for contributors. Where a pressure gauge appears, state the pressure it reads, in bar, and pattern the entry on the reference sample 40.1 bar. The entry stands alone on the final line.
1 bar
